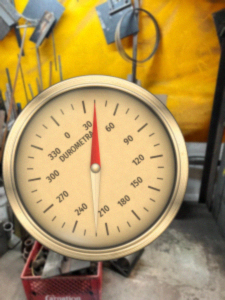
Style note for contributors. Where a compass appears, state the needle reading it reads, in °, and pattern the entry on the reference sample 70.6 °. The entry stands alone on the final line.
40 °
